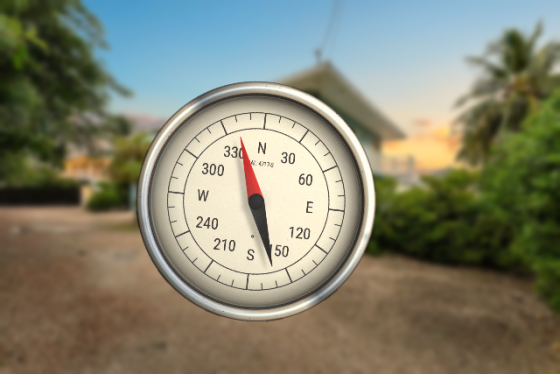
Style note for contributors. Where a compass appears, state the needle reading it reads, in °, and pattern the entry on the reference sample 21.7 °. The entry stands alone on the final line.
340 °
